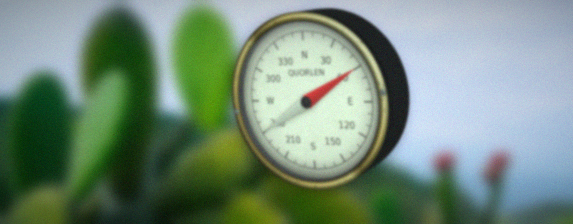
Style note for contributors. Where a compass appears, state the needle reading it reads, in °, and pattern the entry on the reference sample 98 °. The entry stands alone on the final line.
60 °
